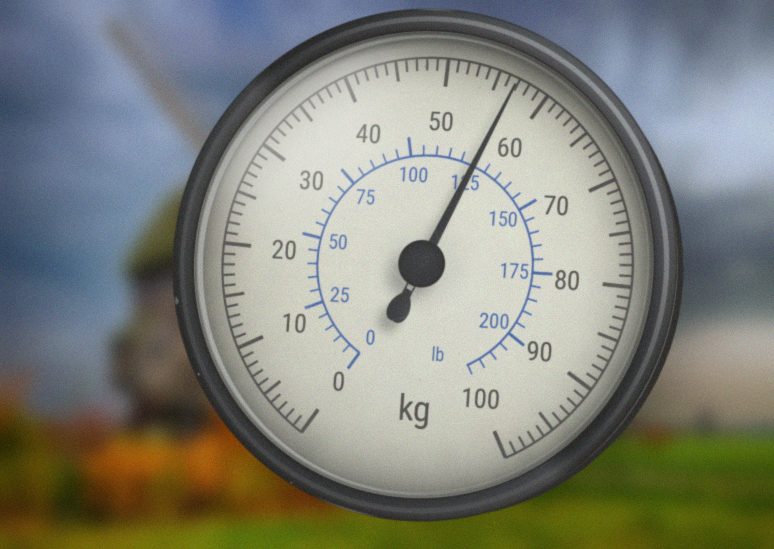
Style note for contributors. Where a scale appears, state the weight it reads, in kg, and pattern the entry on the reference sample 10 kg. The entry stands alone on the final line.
57 kg
